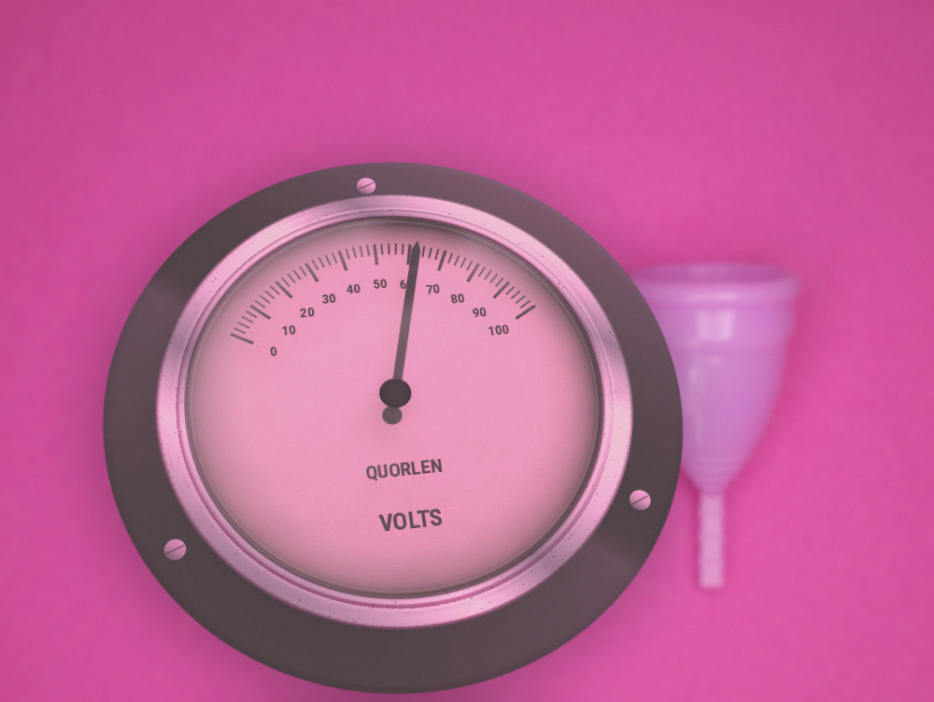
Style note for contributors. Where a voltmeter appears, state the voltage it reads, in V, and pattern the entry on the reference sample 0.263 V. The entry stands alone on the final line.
62 V
